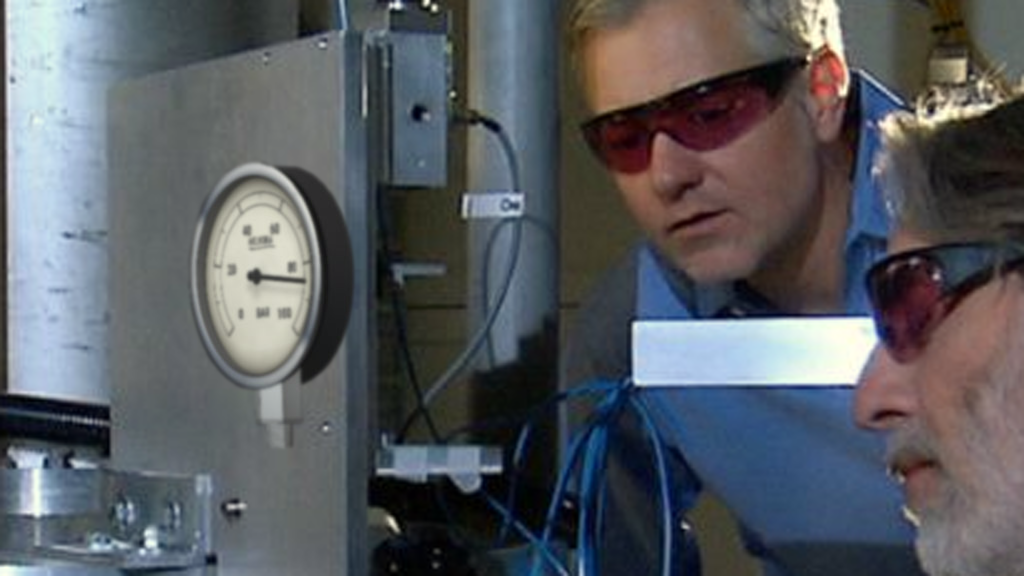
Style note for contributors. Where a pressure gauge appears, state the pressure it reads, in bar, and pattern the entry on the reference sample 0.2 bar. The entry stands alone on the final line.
85 bar
